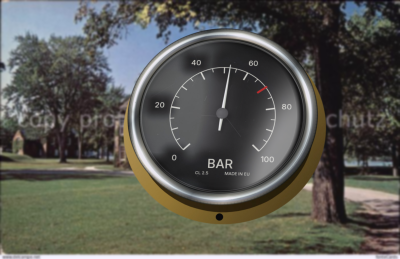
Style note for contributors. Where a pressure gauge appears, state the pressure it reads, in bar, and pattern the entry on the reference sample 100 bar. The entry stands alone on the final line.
52.5 bar
